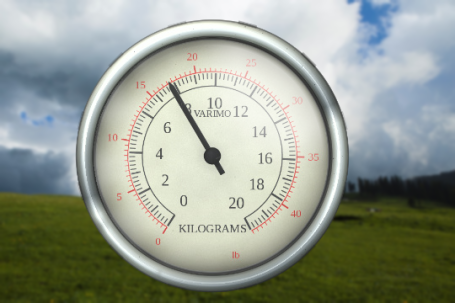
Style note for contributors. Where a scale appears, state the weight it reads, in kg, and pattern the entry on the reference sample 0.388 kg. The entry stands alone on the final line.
7.8 kg
